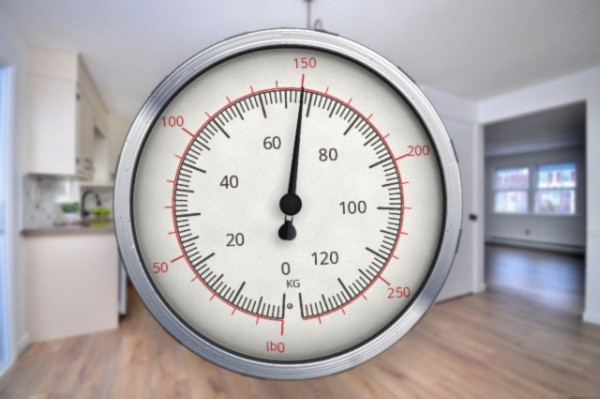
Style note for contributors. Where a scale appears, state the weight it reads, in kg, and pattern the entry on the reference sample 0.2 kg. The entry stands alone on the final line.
68 kg
